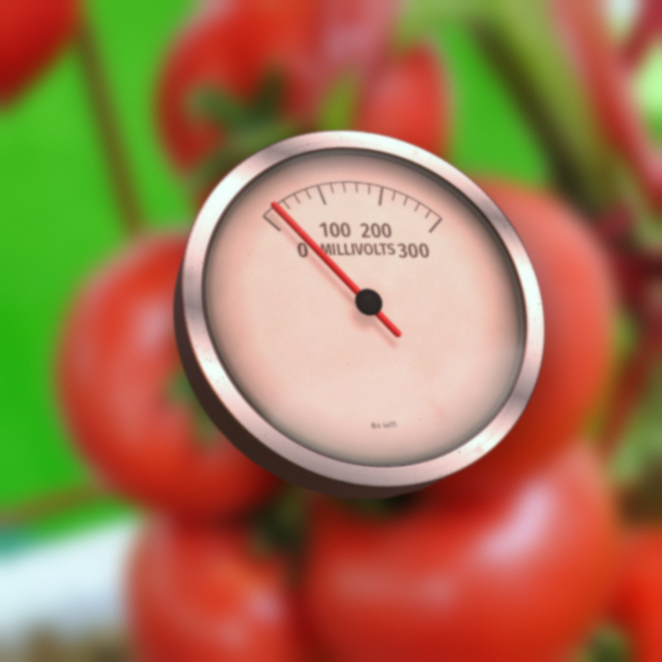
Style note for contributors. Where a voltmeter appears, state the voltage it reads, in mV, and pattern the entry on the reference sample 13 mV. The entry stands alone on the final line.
20 mV
